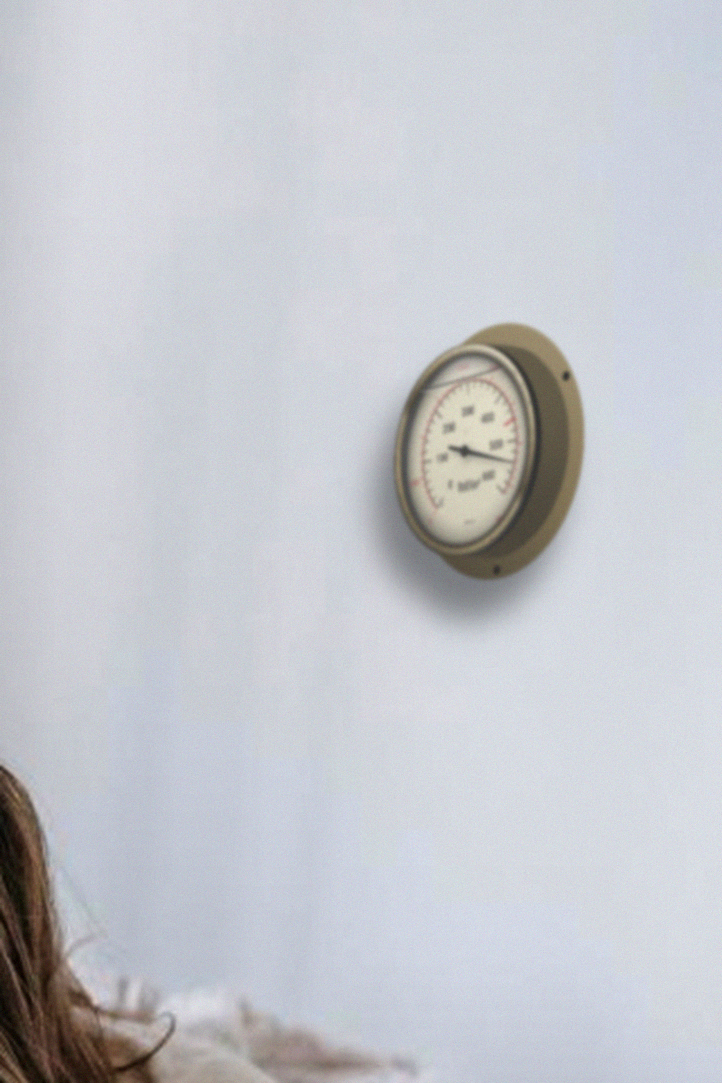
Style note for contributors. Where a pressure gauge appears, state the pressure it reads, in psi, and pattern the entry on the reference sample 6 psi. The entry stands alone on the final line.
540 psi
